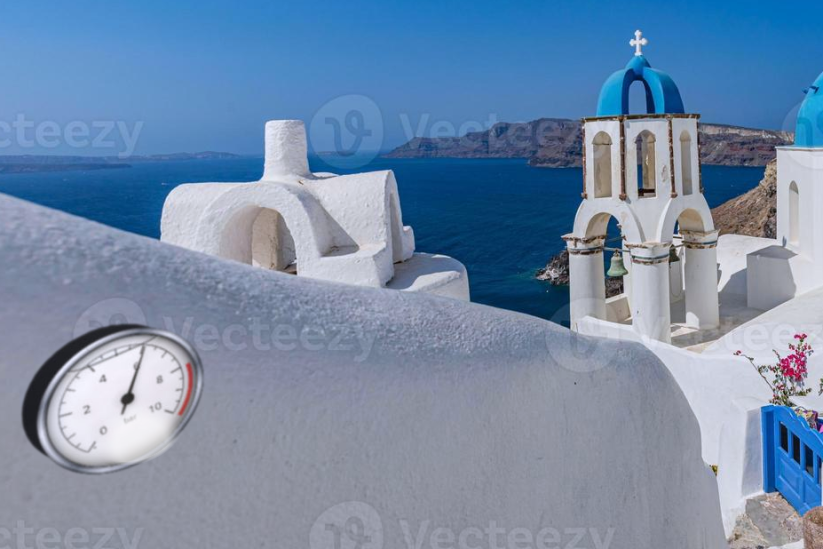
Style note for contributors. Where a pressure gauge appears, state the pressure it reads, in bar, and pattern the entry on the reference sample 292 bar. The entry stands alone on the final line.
6 bar
